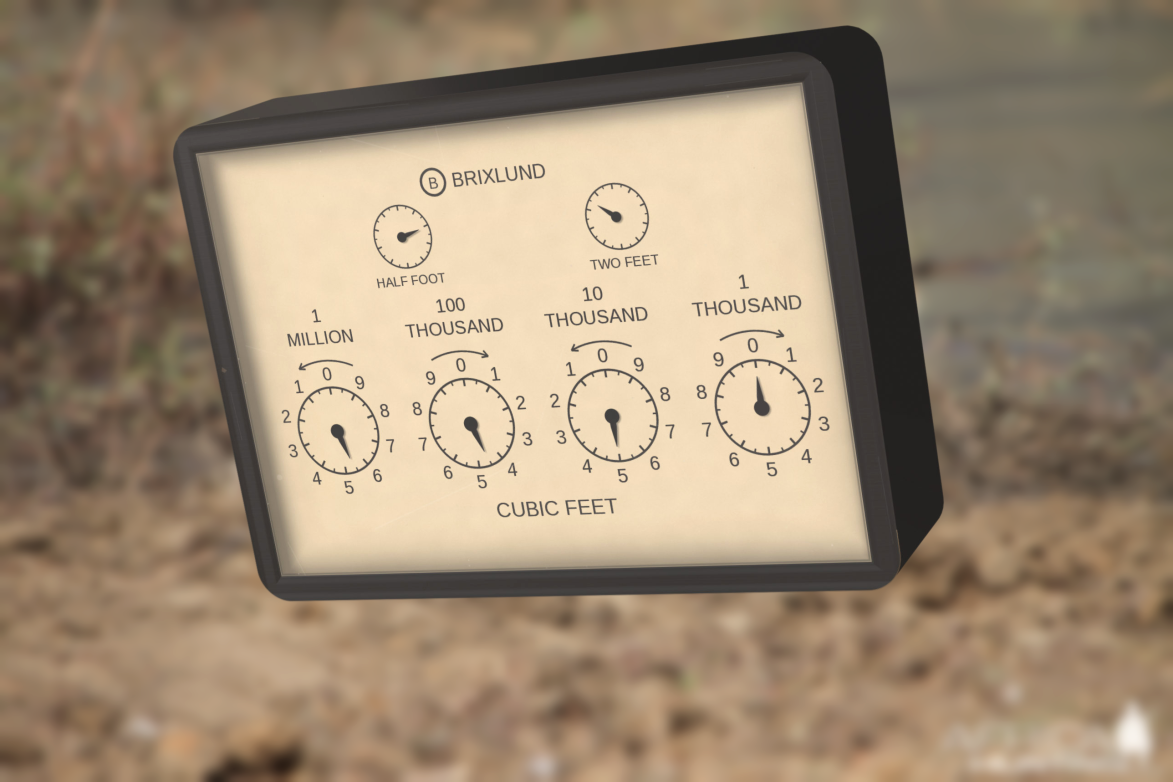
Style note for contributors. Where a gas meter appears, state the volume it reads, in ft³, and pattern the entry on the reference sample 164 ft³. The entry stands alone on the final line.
545000 ft³
